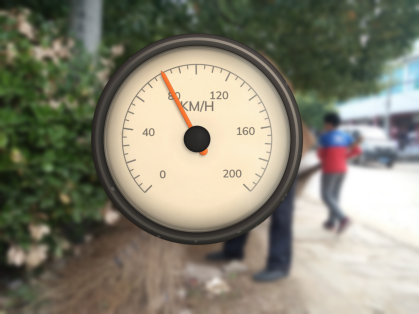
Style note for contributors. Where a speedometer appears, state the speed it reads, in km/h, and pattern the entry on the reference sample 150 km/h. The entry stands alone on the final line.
80 km/h
